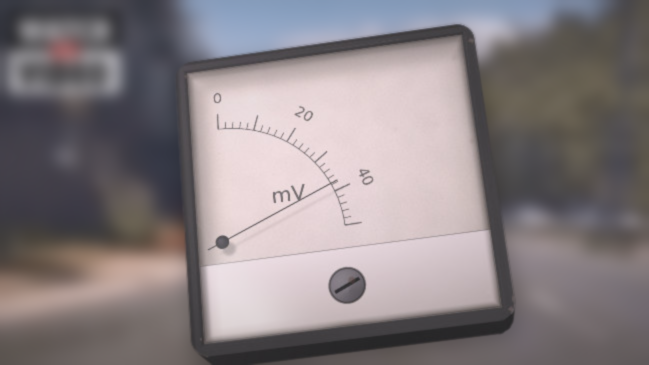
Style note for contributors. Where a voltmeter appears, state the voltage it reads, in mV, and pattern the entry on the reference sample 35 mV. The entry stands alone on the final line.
38 mV
